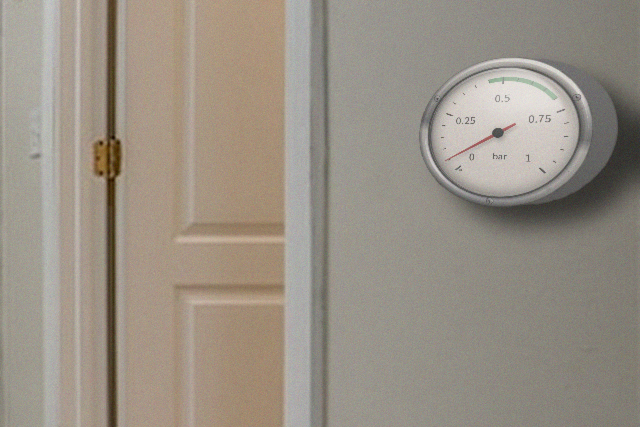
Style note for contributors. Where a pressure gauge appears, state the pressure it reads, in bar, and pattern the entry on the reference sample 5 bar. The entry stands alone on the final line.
0.05 bar
